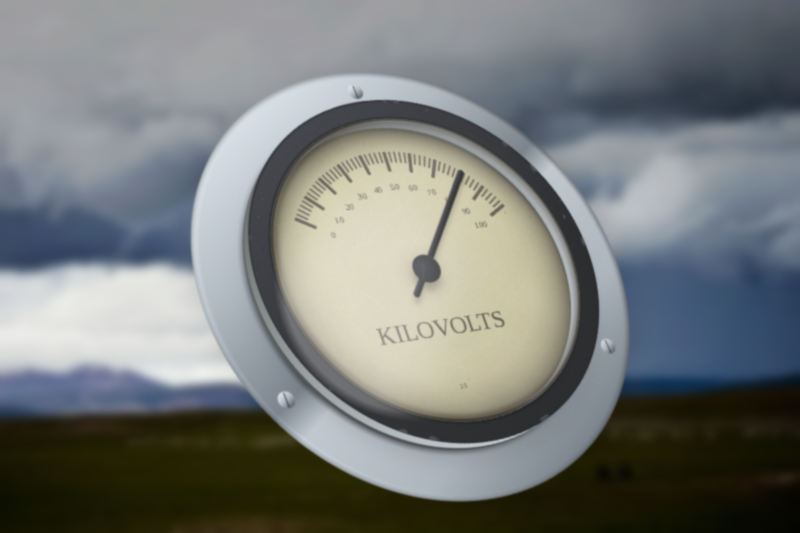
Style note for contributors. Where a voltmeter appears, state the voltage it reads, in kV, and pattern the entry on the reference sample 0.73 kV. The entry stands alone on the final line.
80 kV
